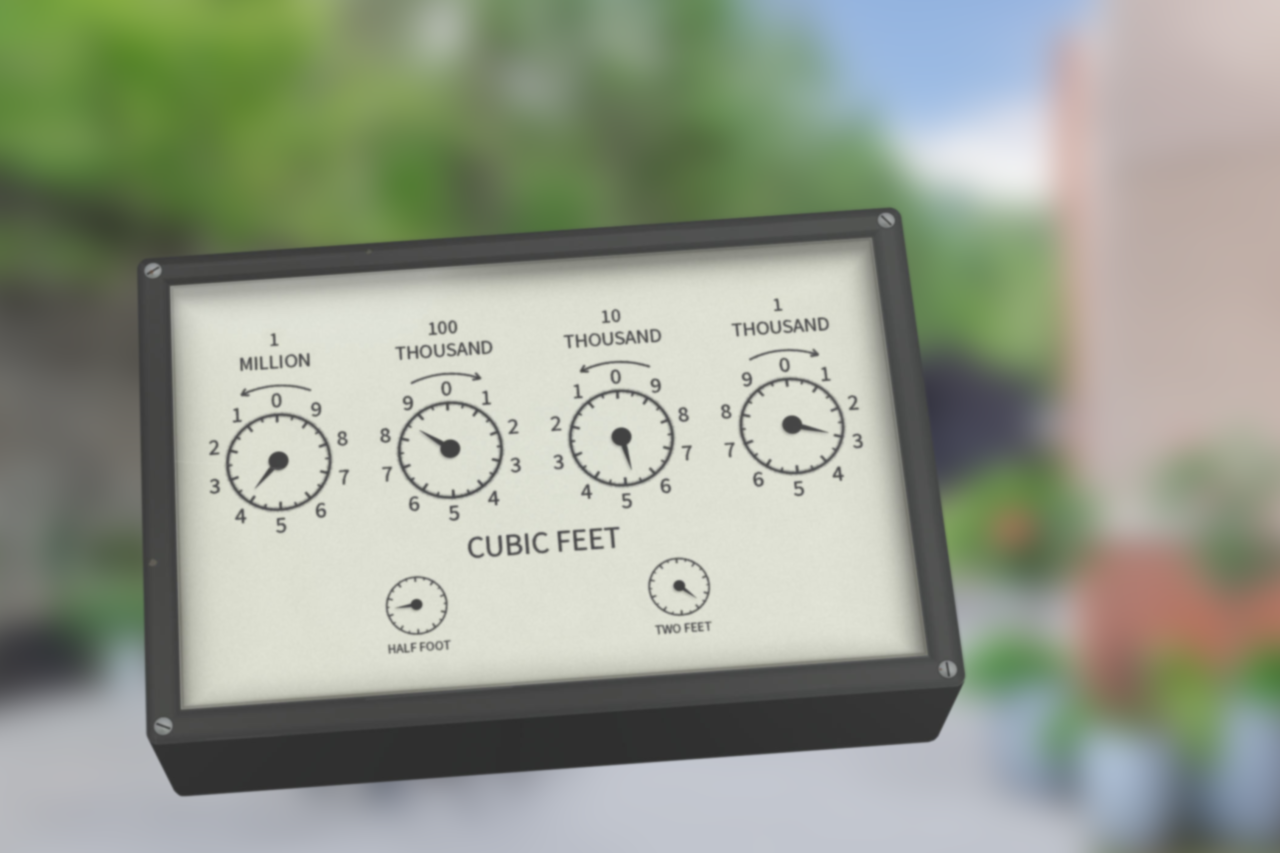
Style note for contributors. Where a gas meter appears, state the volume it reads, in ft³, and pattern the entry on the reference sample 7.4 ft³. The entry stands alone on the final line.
385300 ft³
